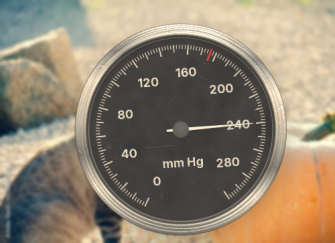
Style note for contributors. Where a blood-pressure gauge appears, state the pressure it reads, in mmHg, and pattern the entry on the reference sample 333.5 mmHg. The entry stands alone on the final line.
240 mmHg
